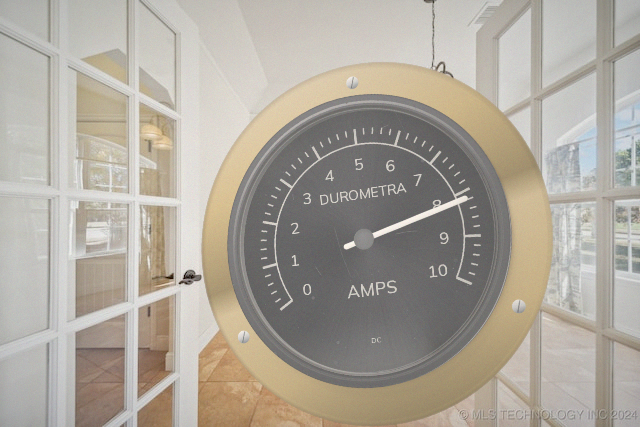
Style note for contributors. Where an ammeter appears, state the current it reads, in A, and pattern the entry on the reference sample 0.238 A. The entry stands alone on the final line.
8.2 A
